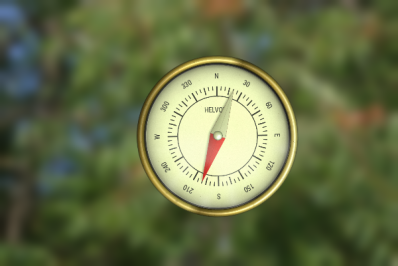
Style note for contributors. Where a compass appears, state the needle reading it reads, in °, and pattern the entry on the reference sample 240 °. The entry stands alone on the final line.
200 °
